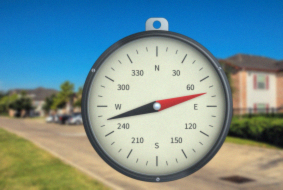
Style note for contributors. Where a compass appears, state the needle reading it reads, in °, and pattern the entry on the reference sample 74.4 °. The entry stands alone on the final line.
75 °
